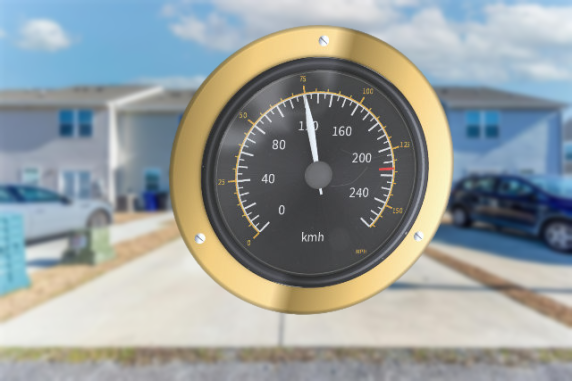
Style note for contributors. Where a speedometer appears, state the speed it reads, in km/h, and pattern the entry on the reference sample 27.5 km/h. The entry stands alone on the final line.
120 km/h
